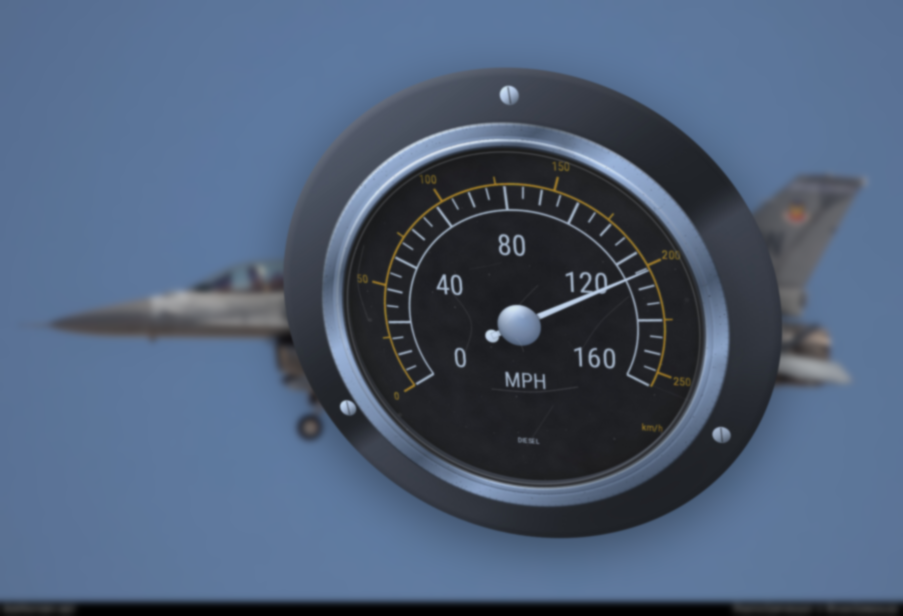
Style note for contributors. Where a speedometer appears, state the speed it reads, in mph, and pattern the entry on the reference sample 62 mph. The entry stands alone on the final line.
125 mph
